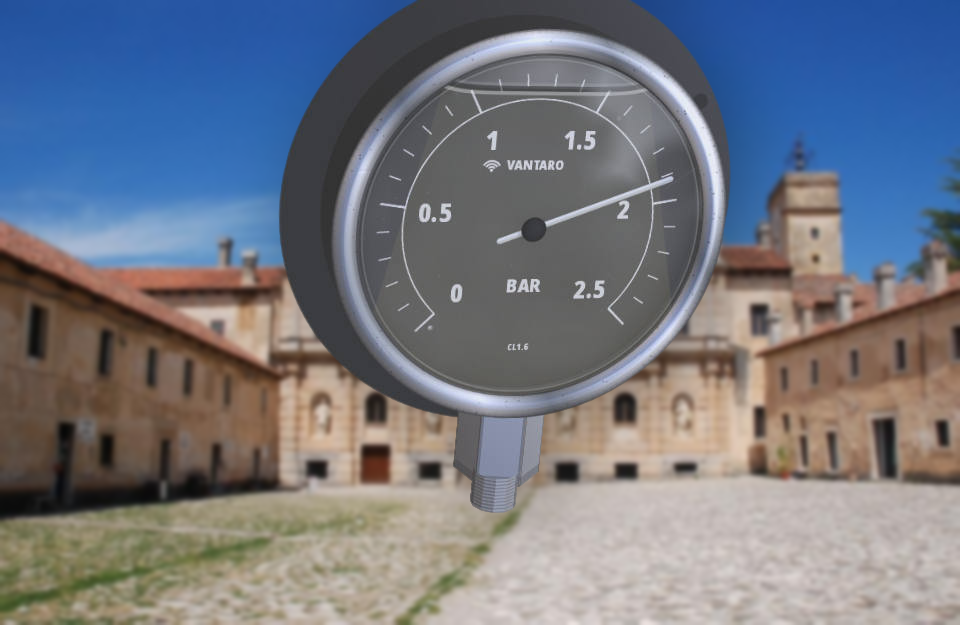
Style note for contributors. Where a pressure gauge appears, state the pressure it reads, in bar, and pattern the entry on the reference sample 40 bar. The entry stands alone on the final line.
1.9 bar
